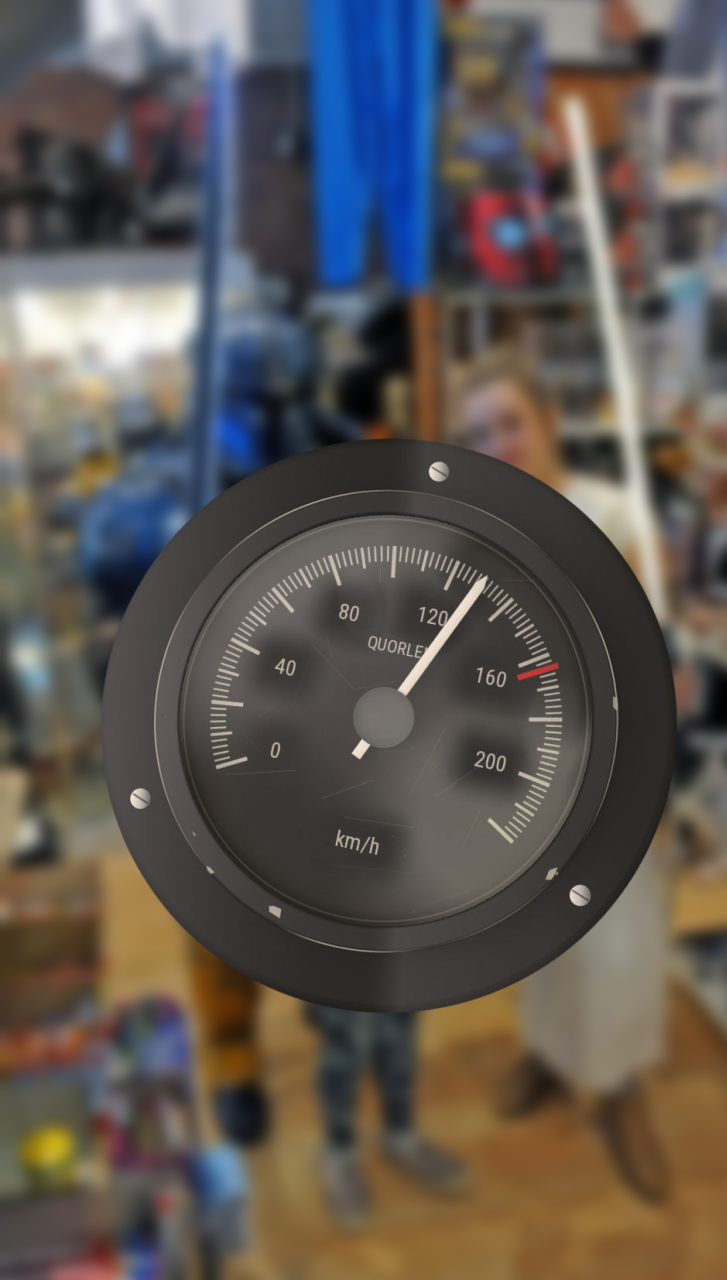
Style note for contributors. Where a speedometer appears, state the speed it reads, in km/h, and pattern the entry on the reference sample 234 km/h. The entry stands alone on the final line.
130 km/h
